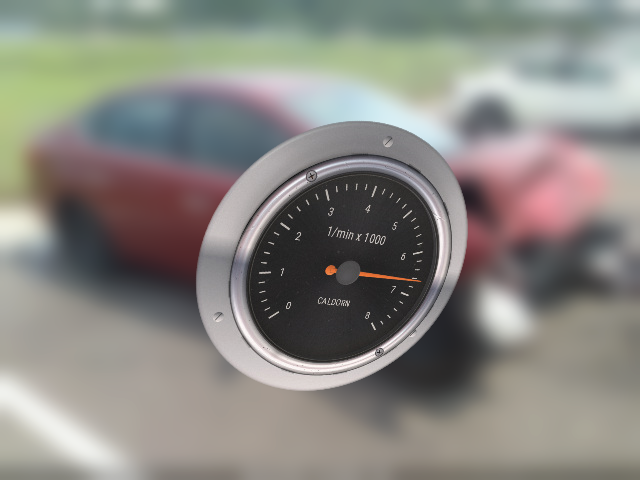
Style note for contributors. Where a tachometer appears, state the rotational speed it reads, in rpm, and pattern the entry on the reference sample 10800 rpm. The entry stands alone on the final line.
6600 rpm
